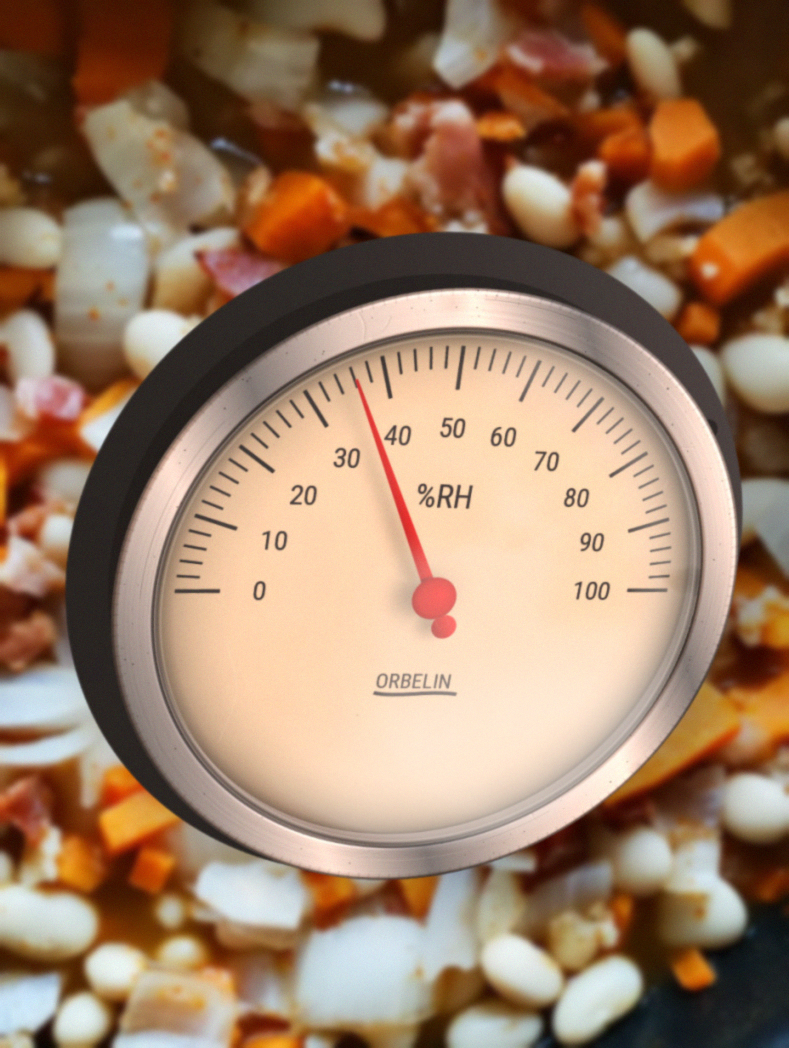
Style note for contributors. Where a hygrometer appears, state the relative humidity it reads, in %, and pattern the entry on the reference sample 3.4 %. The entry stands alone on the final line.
36 %
